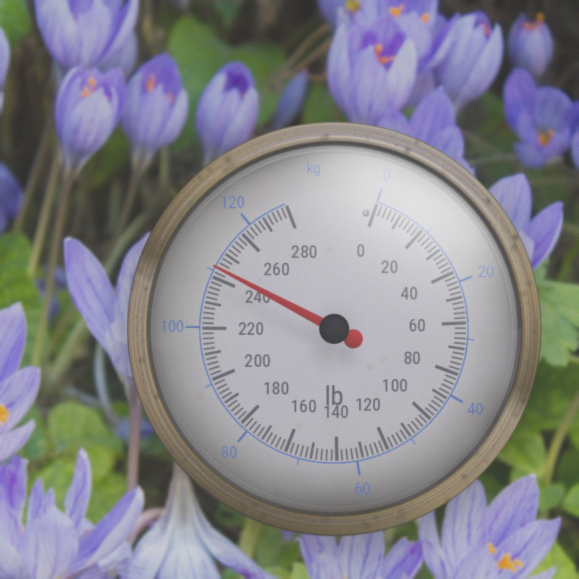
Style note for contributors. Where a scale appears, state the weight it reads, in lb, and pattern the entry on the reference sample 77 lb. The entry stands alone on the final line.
244 lb
